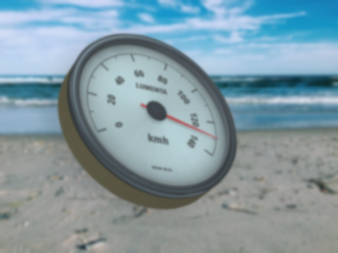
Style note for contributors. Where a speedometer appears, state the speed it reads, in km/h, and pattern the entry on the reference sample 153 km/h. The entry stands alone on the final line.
130 km/h
